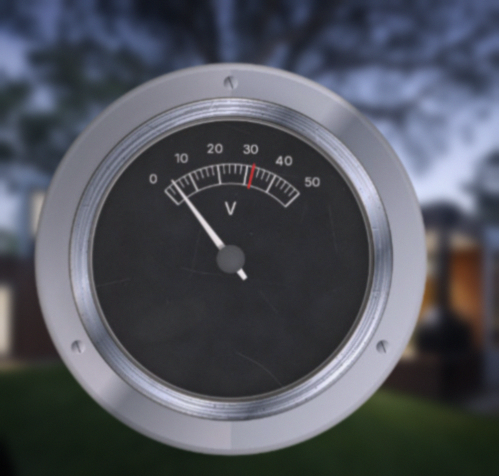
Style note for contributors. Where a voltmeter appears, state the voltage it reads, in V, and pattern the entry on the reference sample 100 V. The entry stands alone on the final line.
4 V
